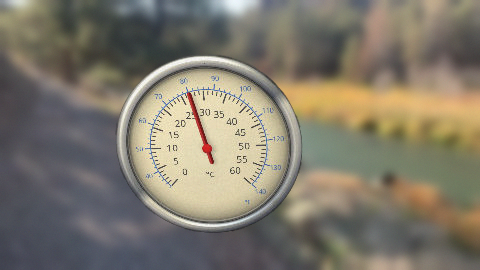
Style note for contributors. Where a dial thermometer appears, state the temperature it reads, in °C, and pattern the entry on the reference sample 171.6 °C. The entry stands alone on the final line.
27 °C
